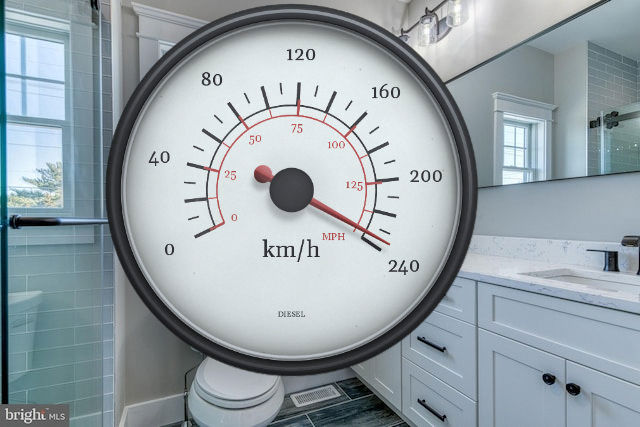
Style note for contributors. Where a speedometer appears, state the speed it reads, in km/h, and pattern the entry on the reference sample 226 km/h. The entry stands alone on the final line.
235 km/h
